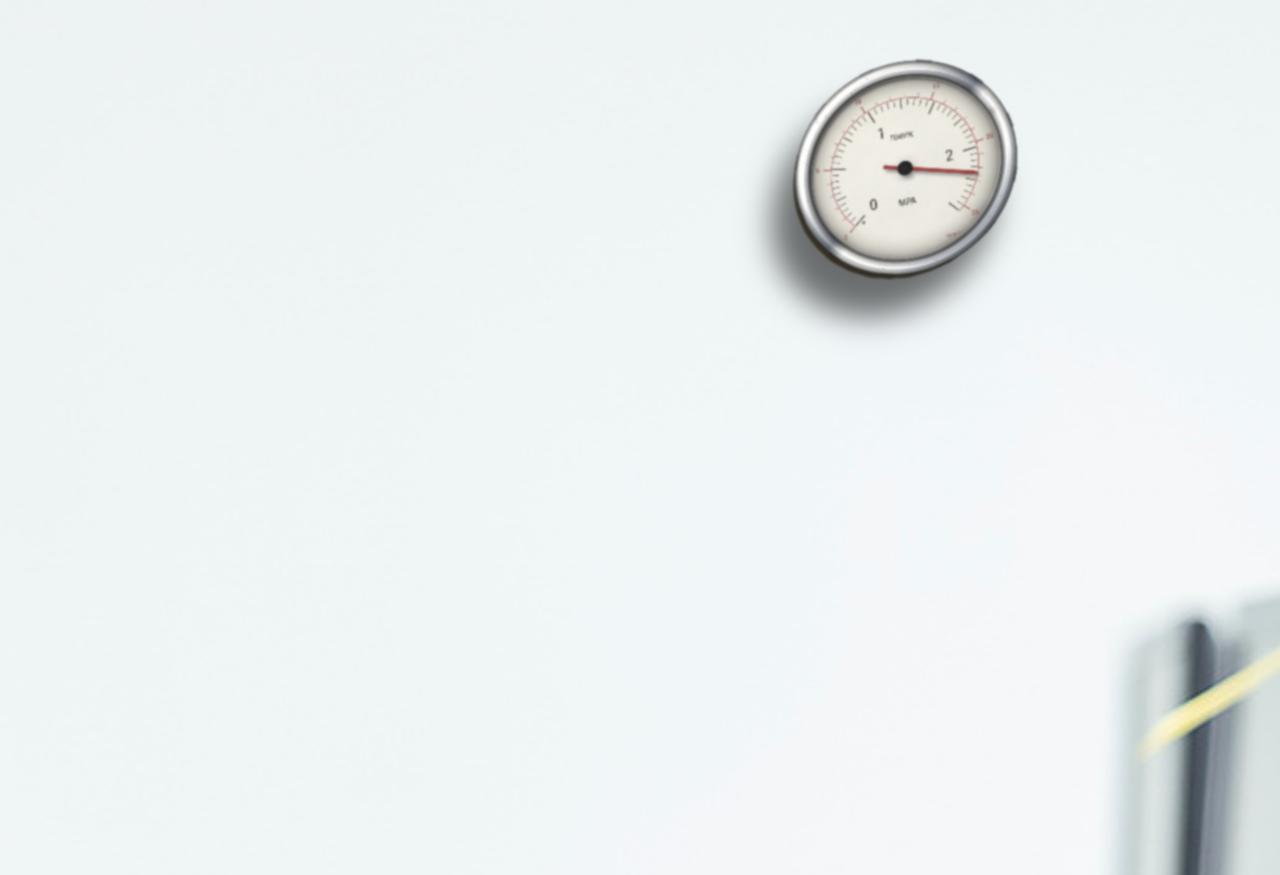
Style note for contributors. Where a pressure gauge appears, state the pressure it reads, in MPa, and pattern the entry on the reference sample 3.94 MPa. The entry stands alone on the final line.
2.2 MPa
